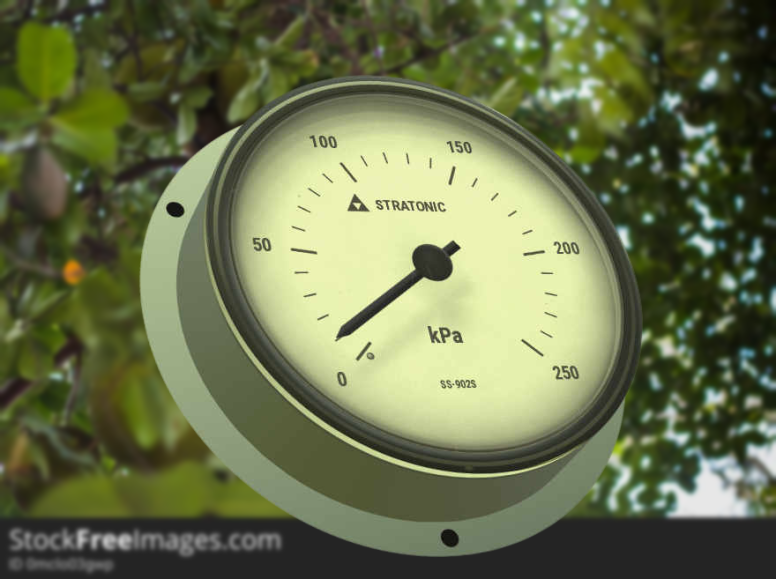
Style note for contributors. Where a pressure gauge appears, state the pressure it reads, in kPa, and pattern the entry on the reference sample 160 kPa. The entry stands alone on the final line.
10 kPa
